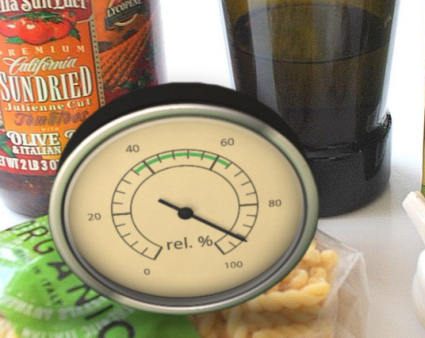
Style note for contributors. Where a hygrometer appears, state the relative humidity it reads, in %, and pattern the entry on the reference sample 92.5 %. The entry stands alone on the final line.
92 %
